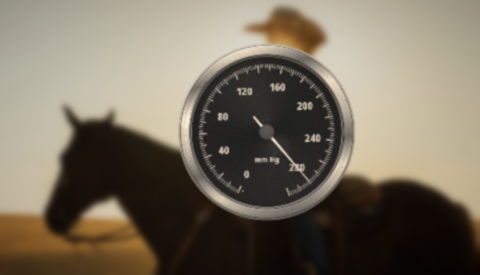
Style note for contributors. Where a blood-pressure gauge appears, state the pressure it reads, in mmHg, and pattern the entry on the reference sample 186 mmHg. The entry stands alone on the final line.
280 mmHg
